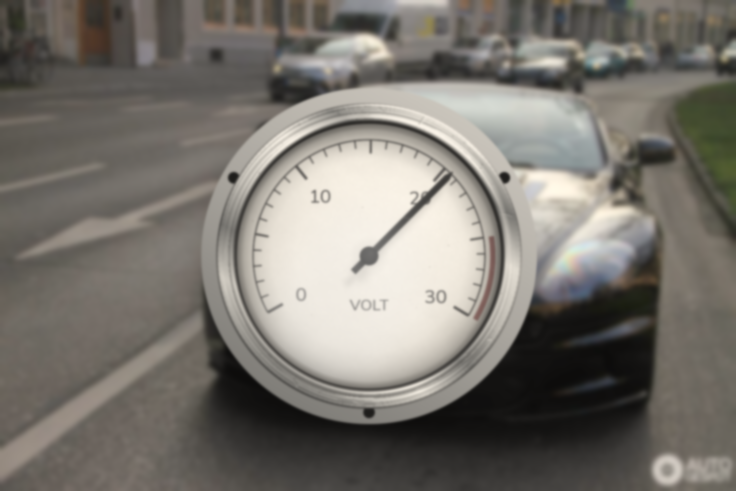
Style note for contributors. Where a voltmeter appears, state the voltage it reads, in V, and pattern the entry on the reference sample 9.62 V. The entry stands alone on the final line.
20.5 V
